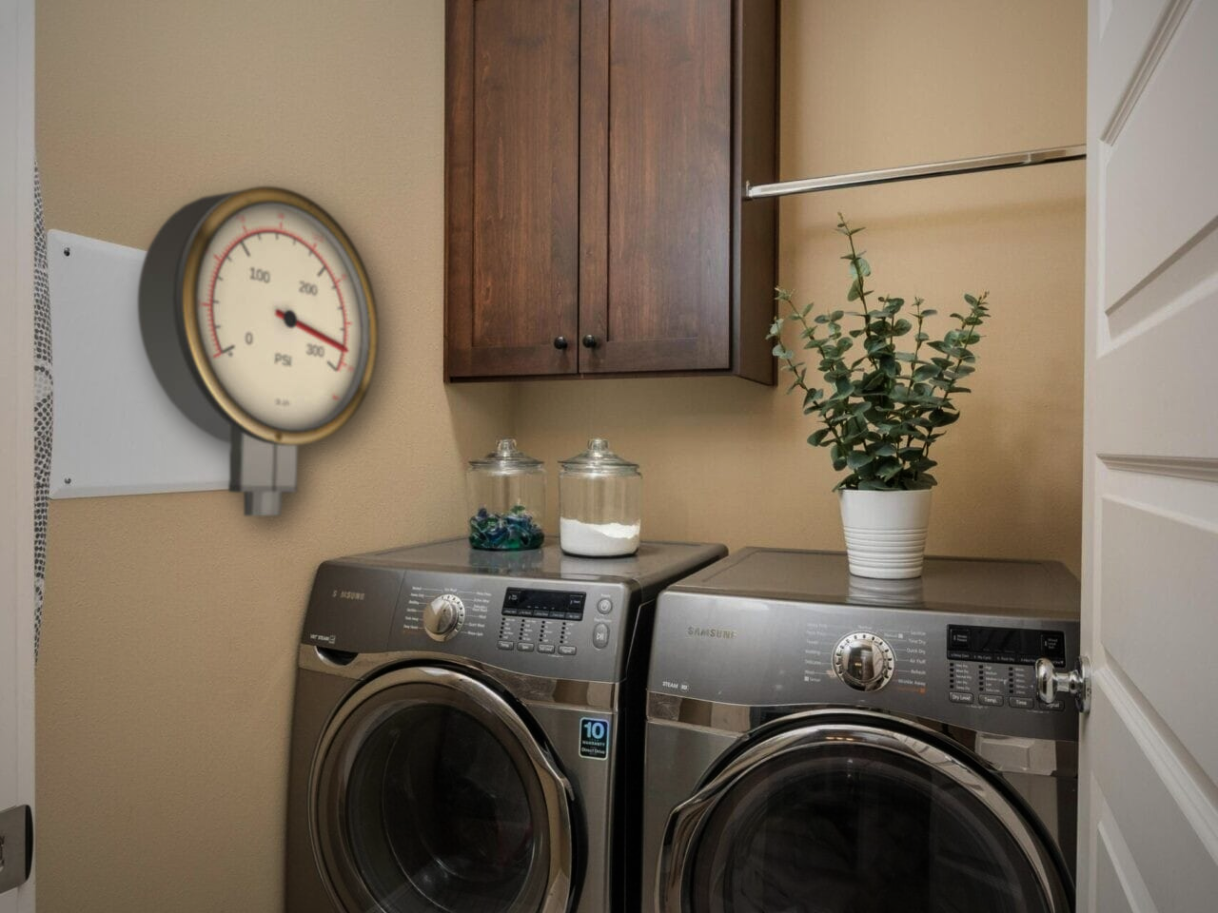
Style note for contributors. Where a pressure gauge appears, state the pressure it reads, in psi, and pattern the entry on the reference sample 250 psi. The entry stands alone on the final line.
280 psi
